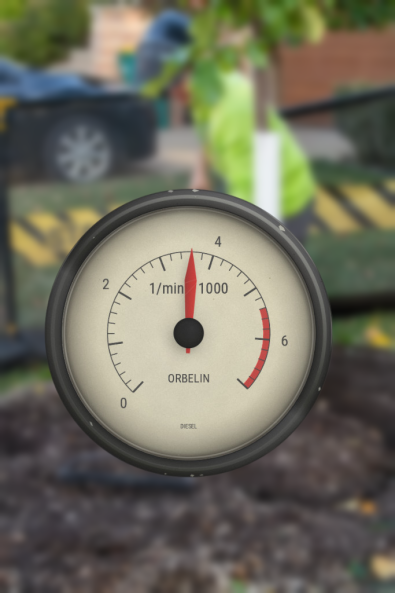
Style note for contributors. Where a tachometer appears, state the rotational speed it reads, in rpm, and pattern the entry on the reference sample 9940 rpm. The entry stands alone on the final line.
3600 rpm
